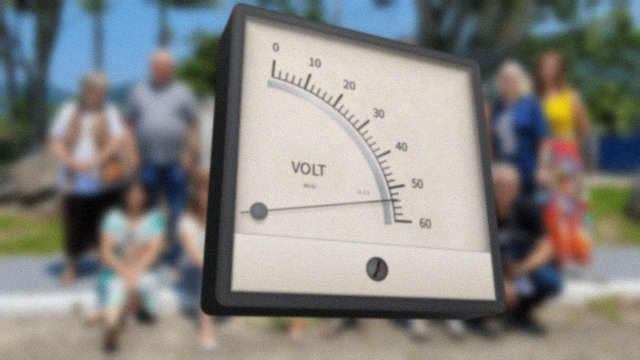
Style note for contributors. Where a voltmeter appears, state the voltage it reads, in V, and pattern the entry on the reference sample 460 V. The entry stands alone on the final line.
54 V
